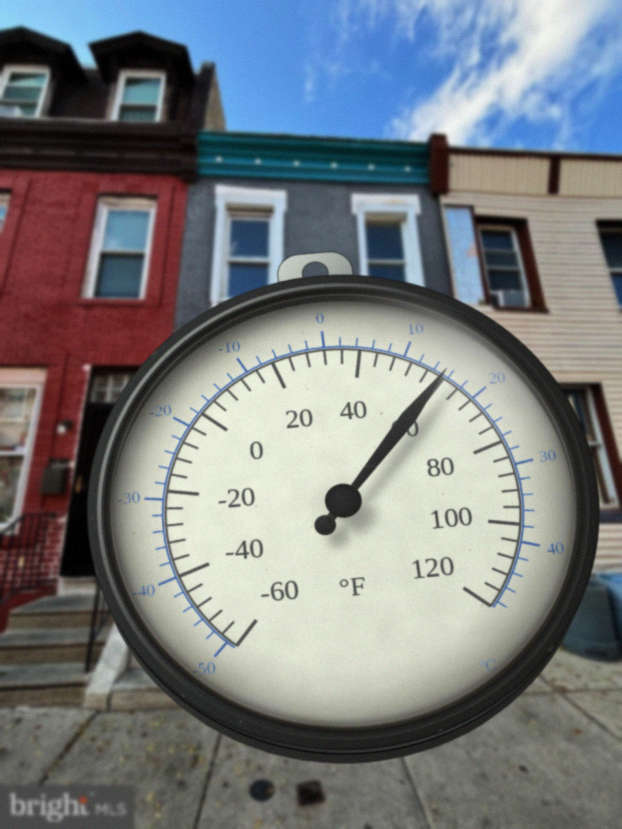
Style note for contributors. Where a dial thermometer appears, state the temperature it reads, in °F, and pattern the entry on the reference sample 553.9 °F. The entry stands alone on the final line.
60 °F
